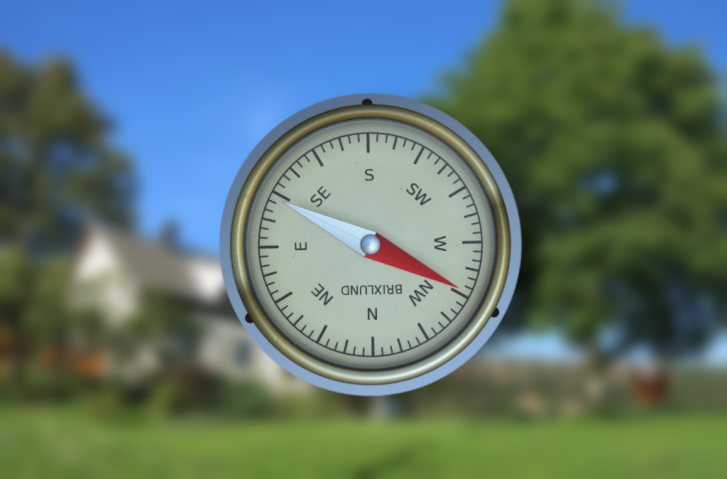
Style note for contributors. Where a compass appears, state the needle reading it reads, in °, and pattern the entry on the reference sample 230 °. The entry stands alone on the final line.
297.5 °
